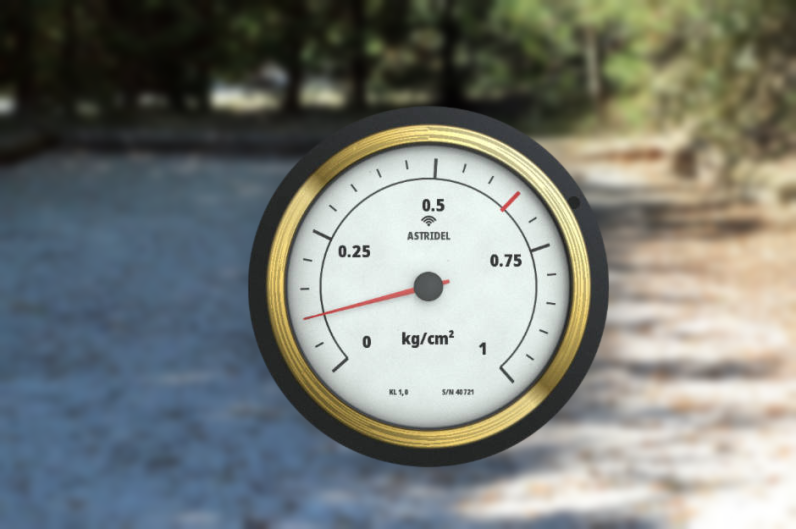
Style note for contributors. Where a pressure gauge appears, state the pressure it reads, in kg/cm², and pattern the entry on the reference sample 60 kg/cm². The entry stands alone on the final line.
0.1 kg/cm²
